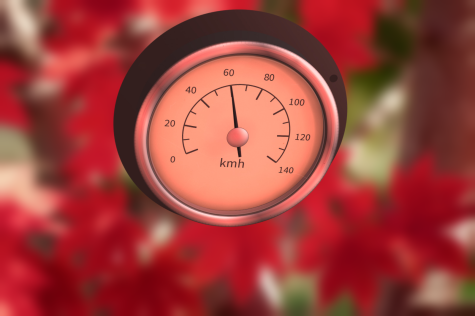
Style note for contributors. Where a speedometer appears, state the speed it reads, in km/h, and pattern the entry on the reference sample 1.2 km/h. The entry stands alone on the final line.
60 km/h
